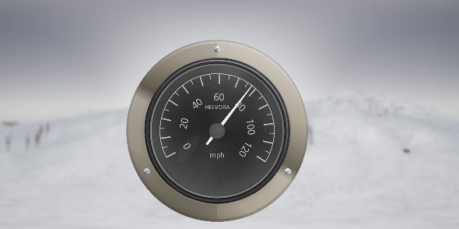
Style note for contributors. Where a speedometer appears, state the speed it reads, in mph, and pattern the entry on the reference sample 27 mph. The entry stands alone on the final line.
77.5 mph
